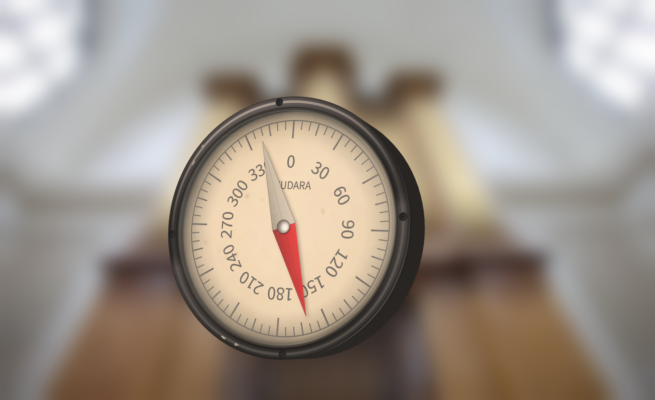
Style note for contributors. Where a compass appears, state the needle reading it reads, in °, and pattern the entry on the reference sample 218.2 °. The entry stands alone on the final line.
160 °
